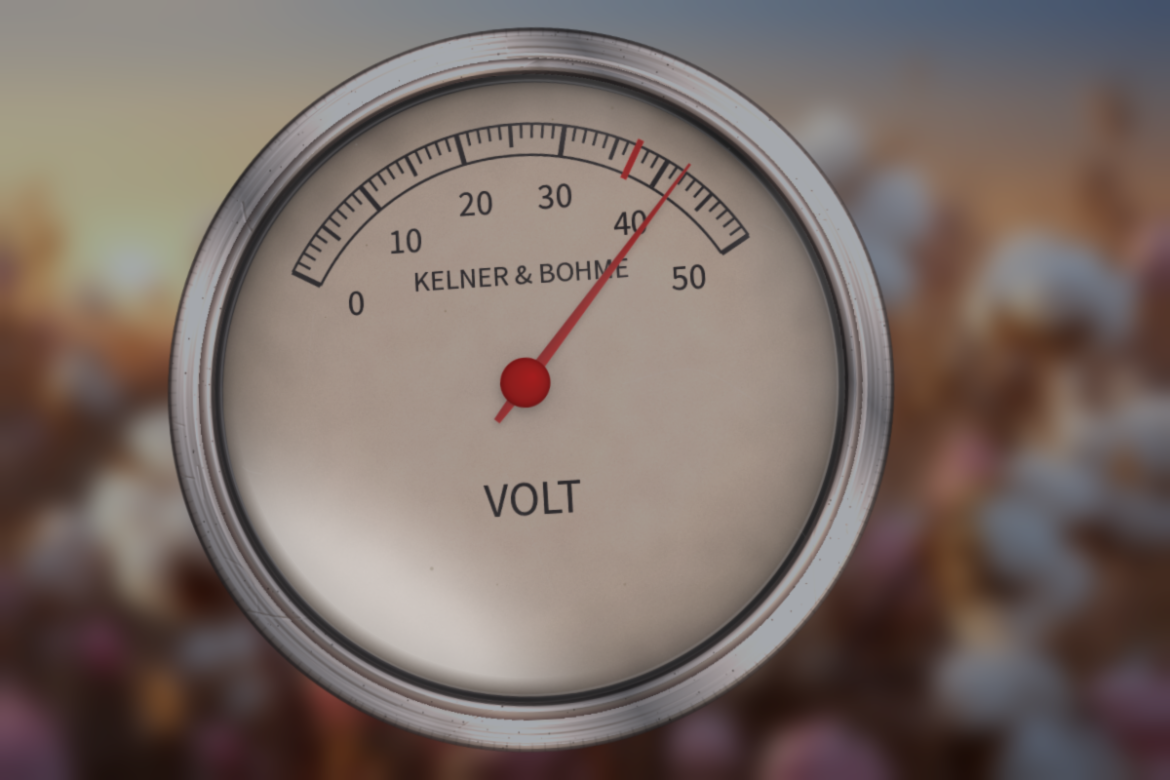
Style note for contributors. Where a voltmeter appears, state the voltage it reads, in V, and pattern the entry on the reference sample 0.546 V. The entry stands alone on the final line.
42 V
